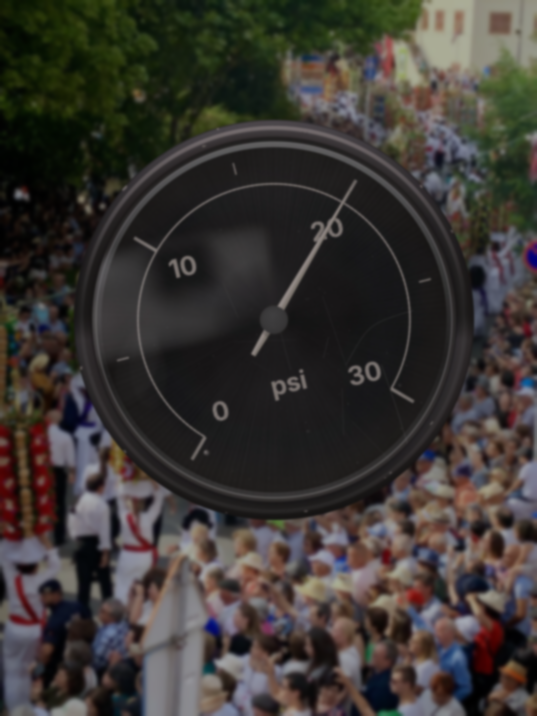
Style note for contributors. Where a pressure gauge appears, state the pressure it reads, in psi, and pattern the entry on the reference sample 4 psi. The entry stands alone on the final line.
20 psi
